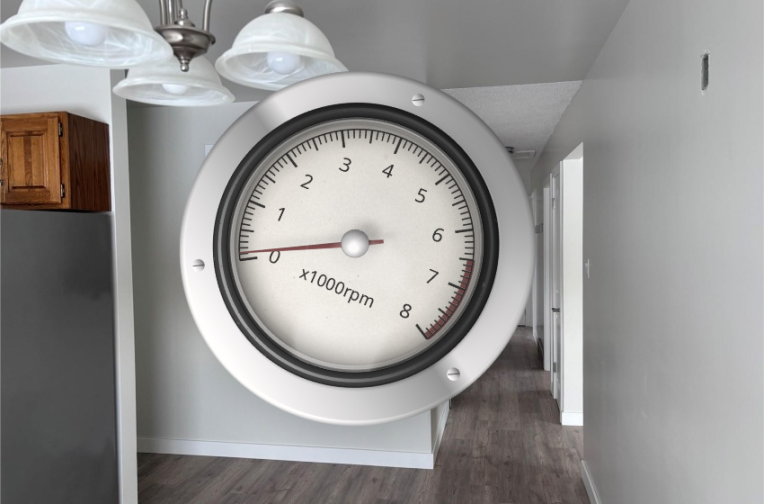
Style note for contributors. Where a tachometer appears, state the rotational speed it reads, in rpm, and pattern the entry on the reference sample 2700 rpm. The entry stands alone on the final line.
100 rpm
